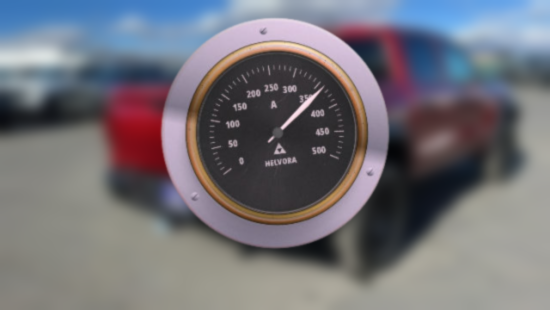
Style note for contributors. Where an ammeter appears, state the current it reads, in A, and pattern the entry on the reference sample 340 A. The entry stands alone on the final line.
360 A
